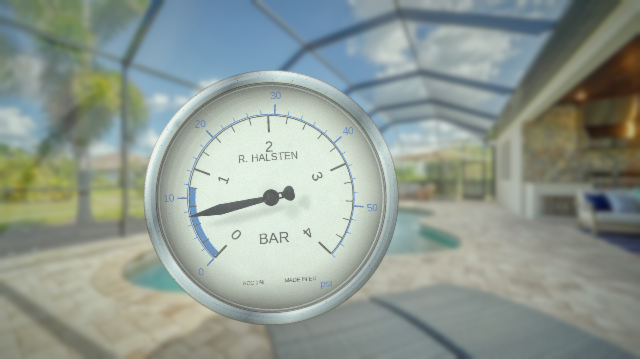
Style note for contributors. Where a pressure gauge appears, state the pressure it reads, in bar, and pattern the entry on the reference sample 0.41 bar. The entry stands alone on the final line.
0.5 bar
